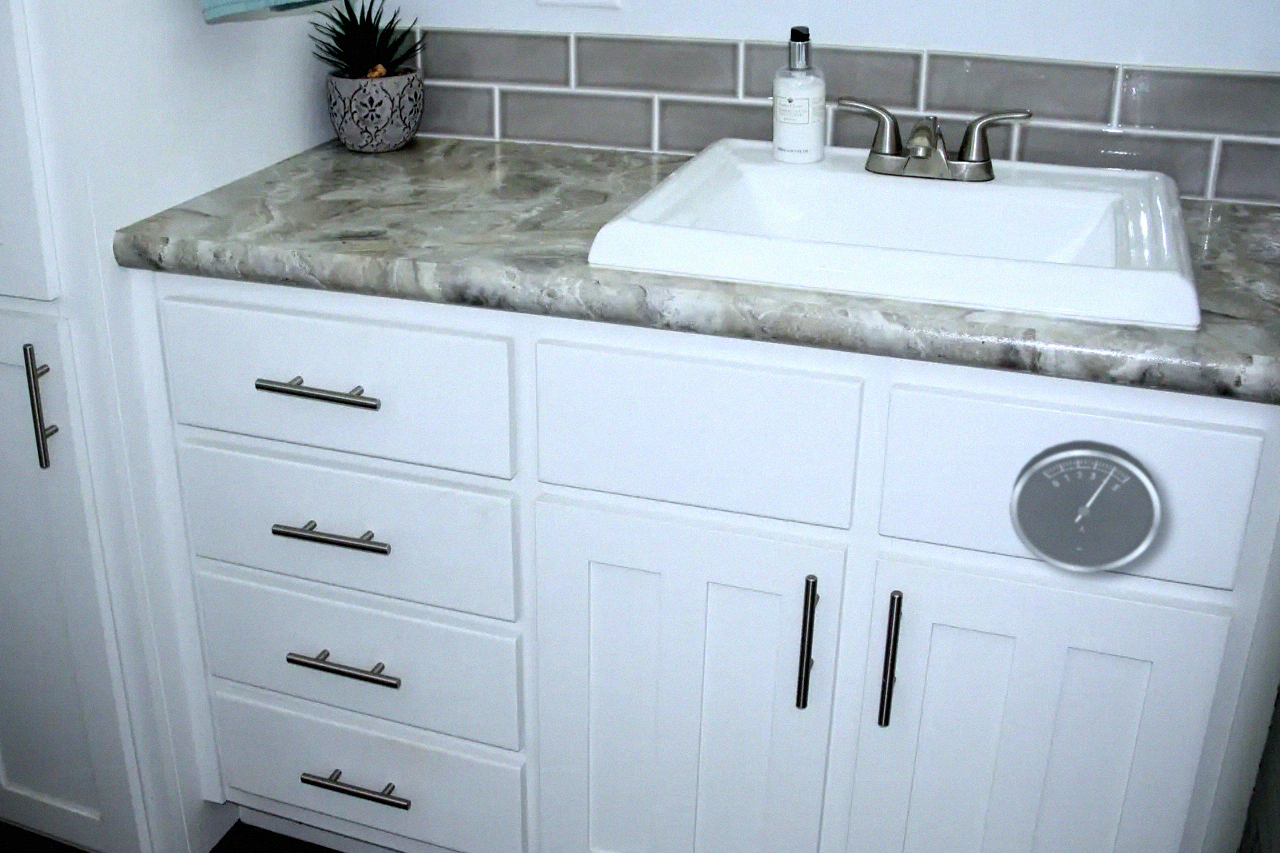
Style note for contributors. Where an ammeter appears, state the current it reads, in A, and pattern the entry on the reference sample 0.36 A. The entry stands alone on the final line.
4 A
